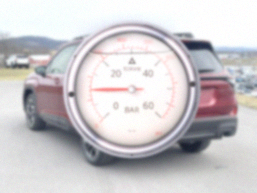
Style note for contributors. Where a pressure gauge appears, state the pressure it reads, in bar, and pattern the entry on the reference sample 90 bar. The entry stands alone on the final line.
10 bar
